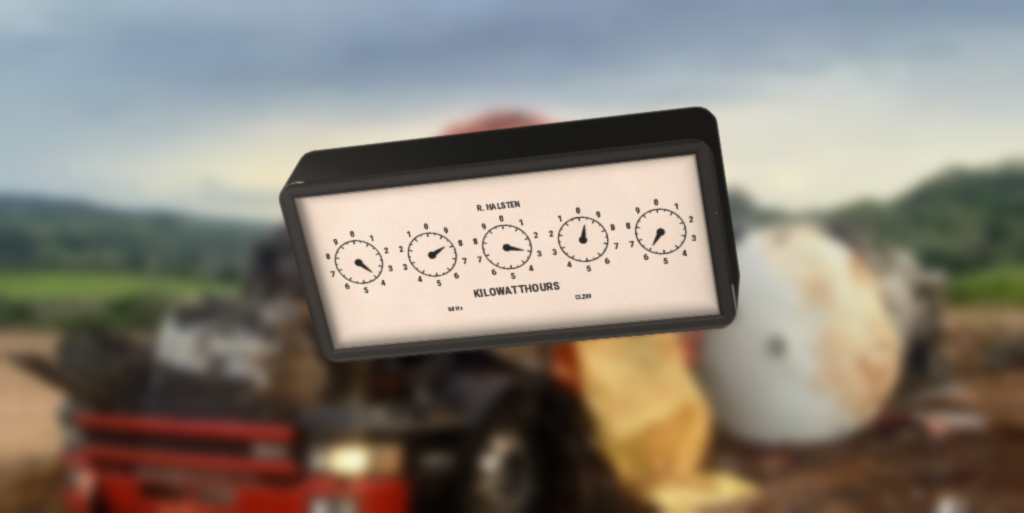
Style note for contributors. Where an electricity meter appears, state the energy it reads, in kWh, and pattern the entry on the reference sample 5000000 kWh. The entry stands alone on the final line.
38296 kWh
